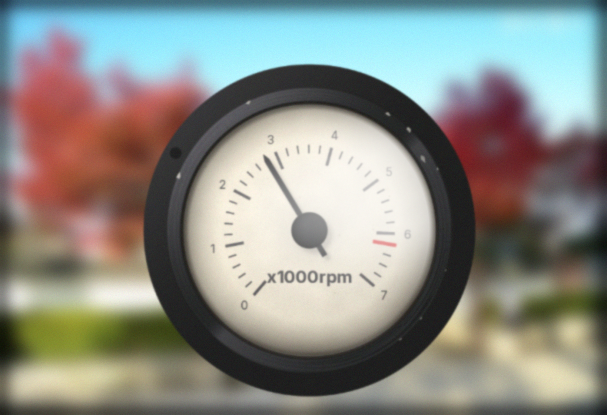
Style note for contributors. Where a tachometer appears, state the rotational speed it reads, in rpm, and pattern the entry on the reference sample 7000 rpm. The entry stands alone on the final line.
2800 rpm
